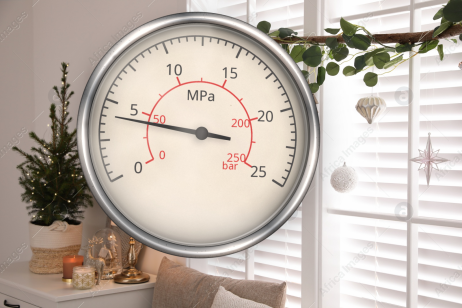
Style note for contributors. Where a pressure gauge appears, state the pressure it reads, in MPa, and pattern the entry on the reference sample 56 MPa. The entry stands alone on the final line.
4 MPa
